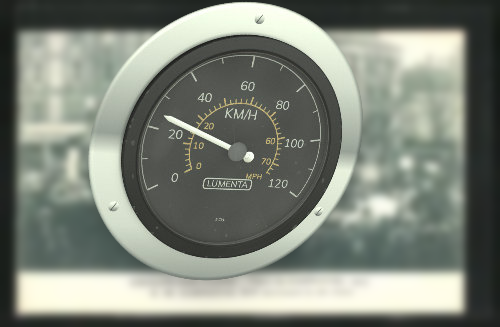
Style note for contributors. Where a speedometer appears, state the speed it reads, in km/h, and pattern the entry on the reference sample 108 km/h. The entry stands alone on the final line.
25 km/h
